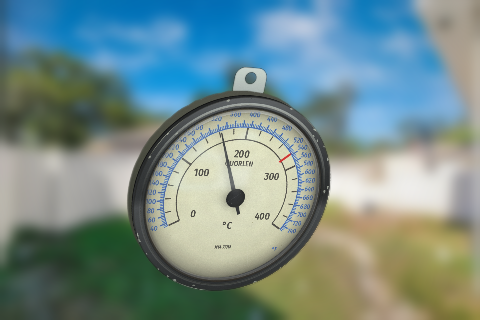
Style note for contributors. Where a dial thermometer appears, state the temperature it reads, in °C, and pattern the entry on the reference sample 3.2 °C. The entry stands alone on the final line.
160 °C
